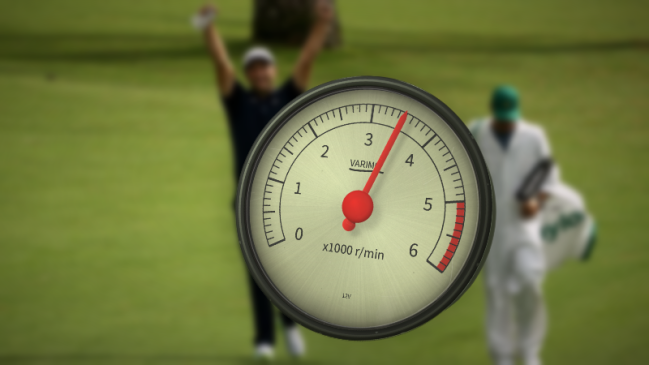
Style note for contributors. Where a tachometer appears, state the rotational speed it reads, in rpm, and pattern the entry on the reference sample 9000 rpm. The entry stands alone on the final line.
3500 rpm
